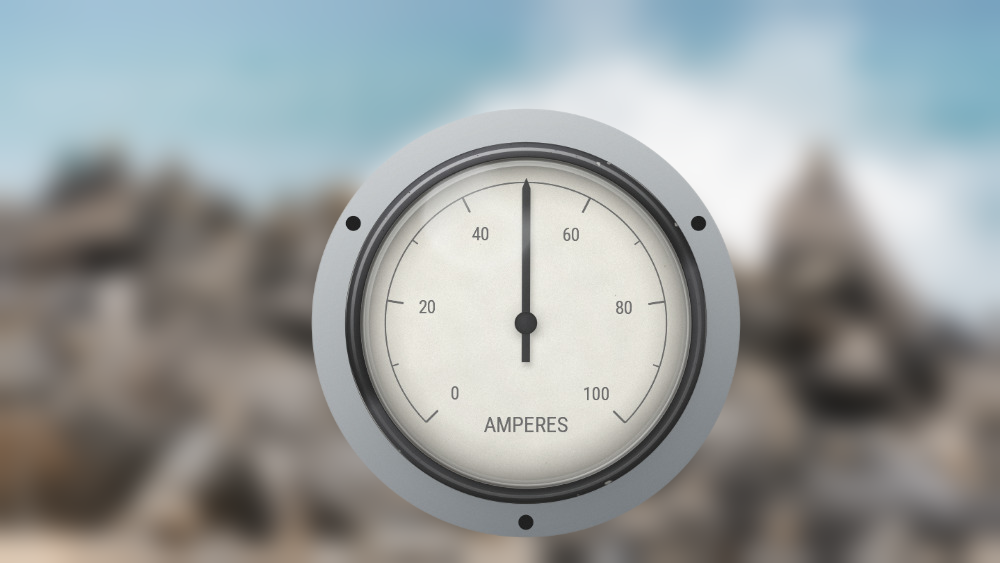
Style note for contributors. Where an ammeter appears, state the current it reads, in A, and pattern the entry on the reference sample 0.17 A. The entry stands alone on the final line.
50 A
